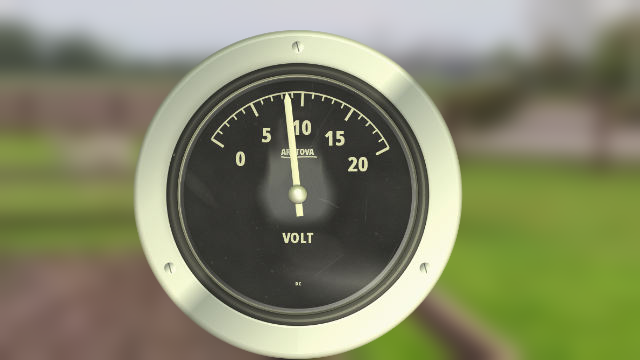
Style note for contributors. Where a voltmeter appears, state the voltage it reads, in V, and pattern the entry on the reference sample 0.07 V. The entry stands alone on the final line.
8.5 V
